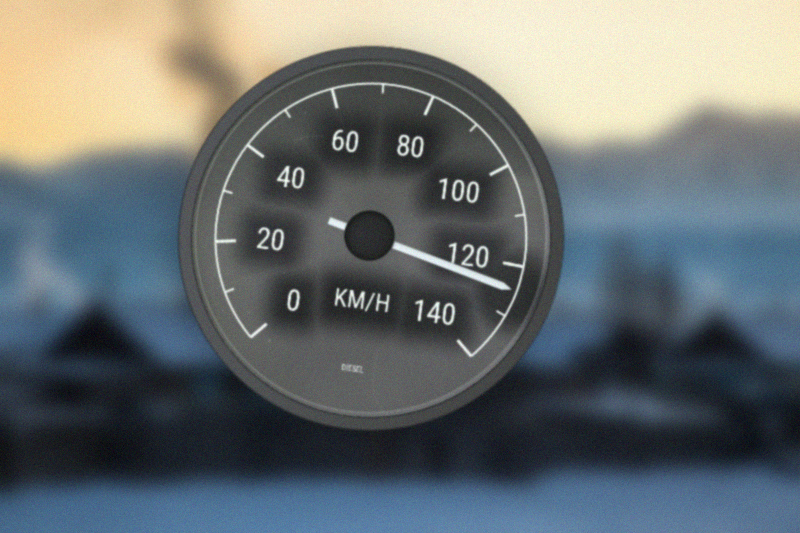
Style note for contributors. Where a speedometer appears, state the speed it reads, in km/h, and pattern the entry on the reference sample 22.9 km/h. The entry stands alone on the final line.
125 km/h
